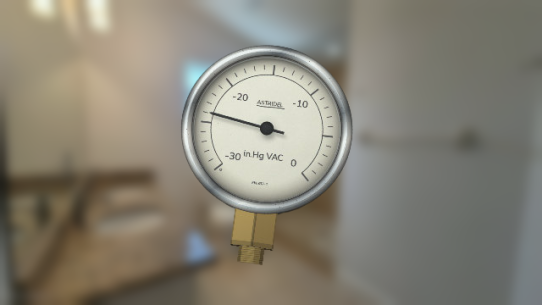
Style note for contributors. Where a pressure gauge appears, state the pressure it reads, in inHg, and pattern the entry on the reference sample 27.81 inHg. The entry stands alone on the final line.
-24 inHg
